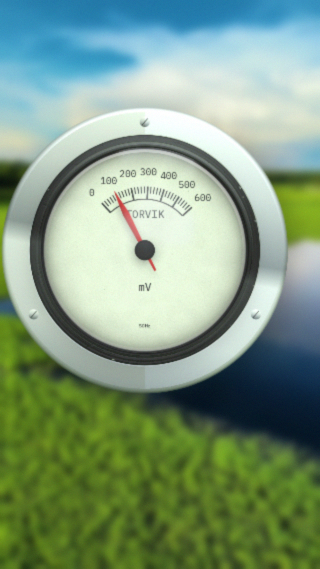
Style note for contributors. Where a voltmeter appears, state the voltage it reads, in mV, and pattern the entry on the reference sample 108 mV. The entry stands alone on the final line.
100 mV
